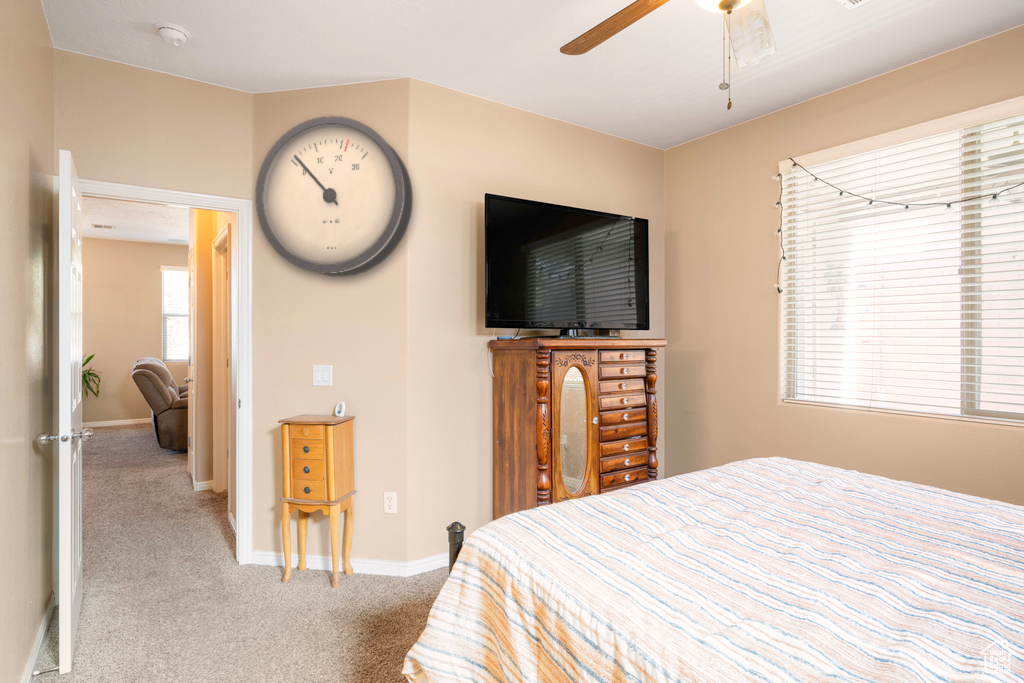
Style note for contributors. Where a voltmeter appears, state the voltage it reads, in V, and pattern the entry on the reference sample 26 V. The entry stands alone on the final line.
2 V
